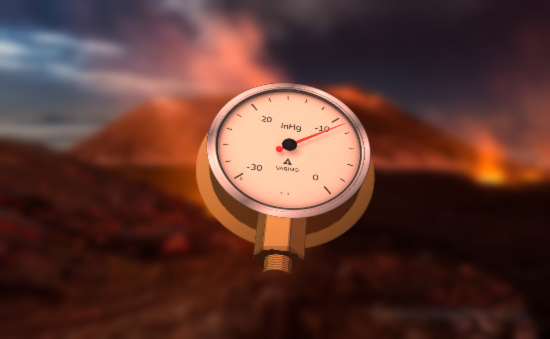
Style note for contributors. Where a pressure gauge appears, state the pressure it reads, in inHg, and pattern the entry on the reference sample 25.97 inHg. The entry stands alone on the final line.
-9 inHg
